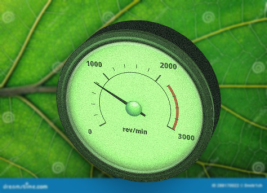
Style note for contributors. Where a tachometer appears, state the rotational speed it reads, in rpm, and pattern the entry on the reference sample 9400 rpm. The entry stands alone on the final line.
800 rpm
